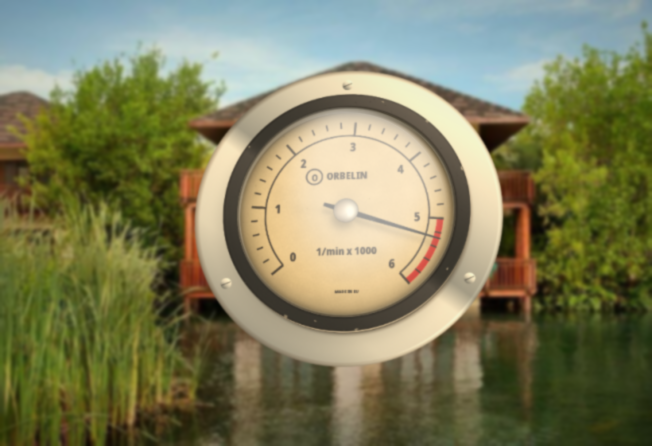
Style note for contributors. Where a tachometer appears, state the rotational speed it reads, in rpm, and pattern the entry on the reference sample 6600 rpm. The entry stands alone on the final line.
5300 rpm
